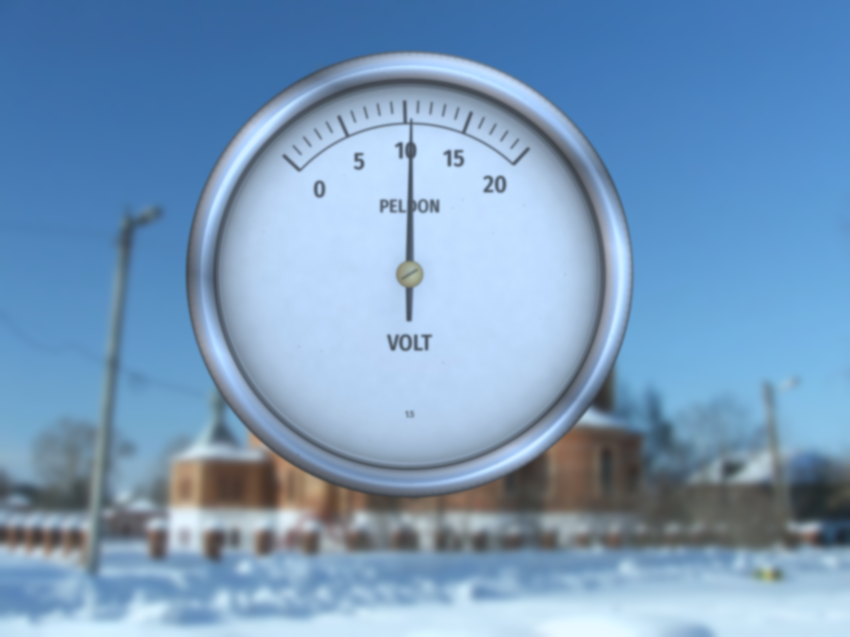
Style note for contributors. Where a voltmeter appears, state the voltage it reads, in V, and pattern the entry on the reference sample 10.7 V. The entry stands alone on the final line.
10.5 V
